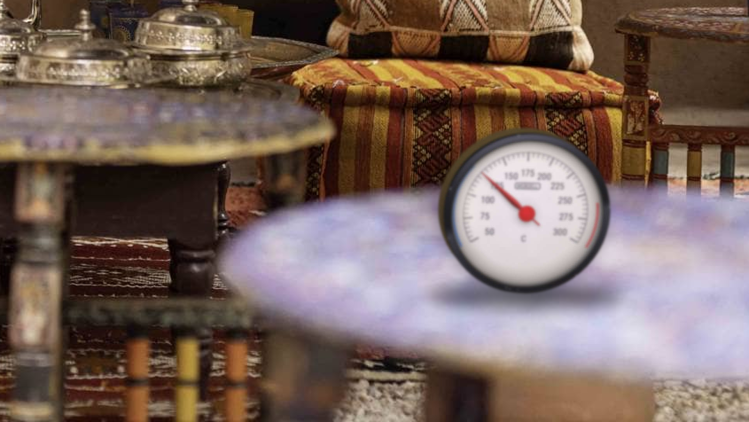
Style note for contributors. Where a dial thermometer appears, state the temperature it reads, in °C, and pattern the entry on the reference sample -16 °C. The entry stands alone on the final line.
125 °C
